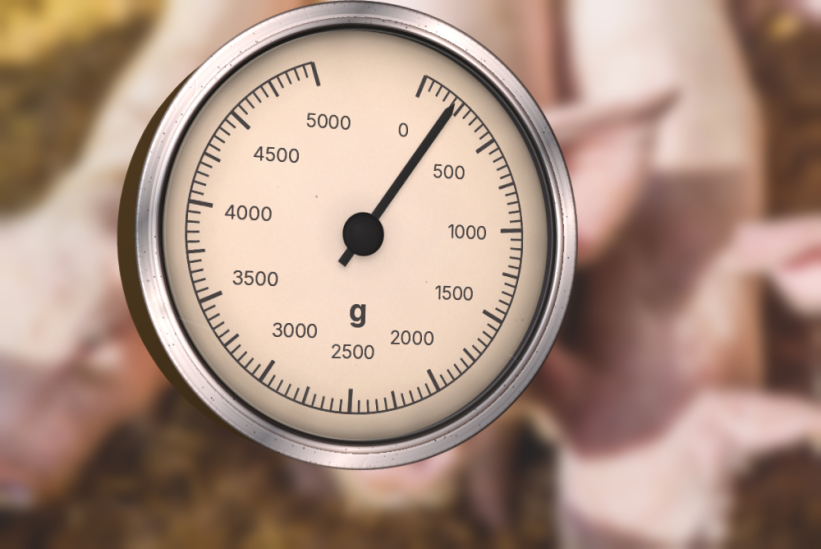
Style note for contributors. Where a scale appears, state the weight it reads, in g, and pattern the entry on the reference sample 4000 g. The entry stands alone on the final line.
200 g
